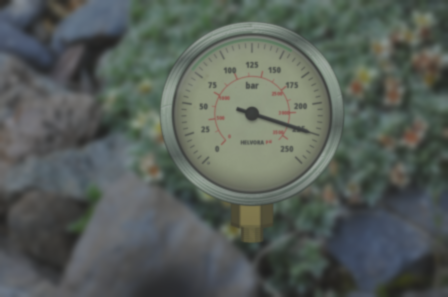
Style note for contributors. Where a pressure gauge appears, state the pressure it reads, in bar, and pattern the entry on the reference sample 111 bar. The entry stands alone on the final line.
225 bar
